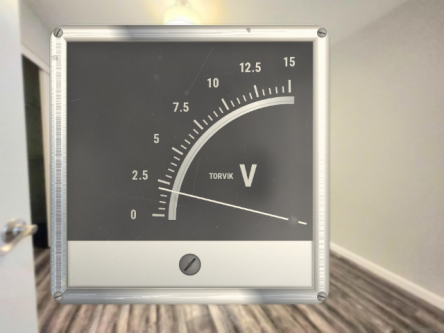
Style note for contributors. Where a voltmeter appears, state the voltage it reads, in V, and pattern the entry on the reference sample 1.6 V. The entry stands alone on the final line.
2 V
